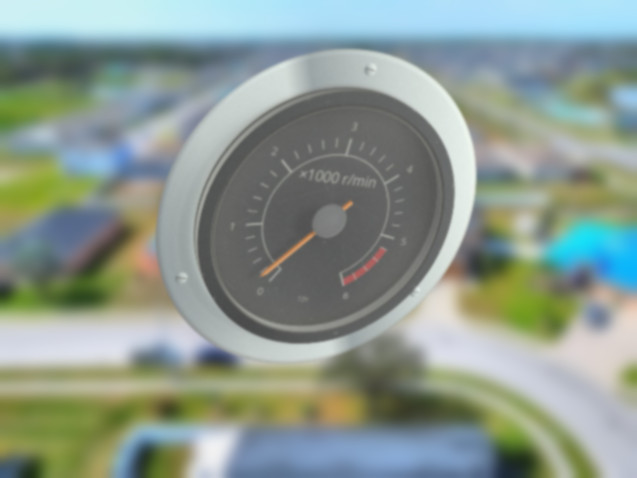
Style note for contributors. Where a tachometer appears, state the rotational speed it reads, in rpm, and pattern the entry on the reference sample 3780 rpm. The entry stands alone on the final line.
200 rpm
